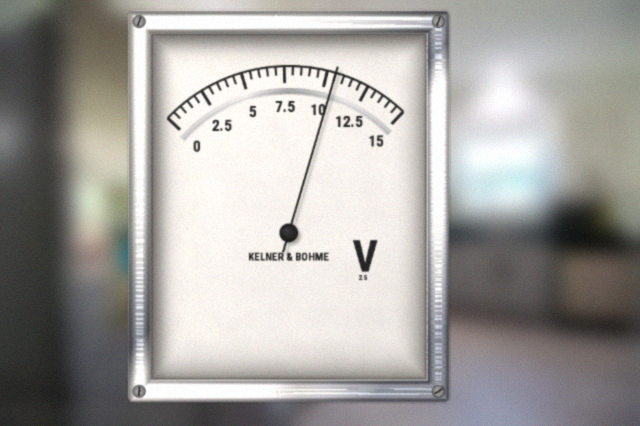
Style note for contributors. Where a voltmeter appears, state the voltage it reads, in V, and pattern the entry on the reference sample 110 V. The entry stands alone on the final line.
10.5 V
